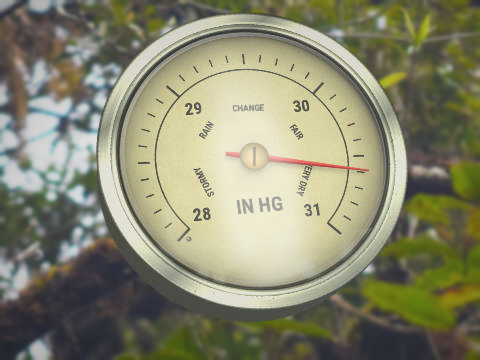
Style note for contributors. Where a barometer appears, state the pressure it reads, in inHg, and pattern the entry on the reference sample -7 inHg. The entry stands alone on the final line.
30.6 inHg
